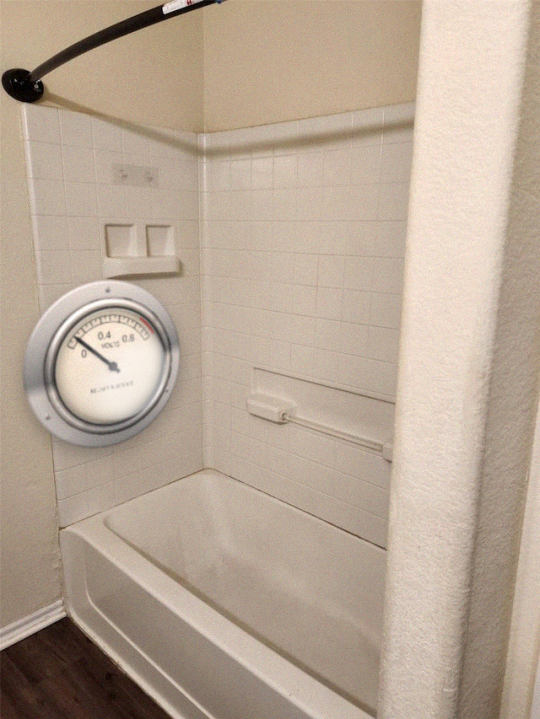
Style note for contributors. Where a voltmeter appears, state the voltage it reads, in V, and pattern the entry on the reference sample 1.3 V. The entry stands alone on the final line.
0.1 V
